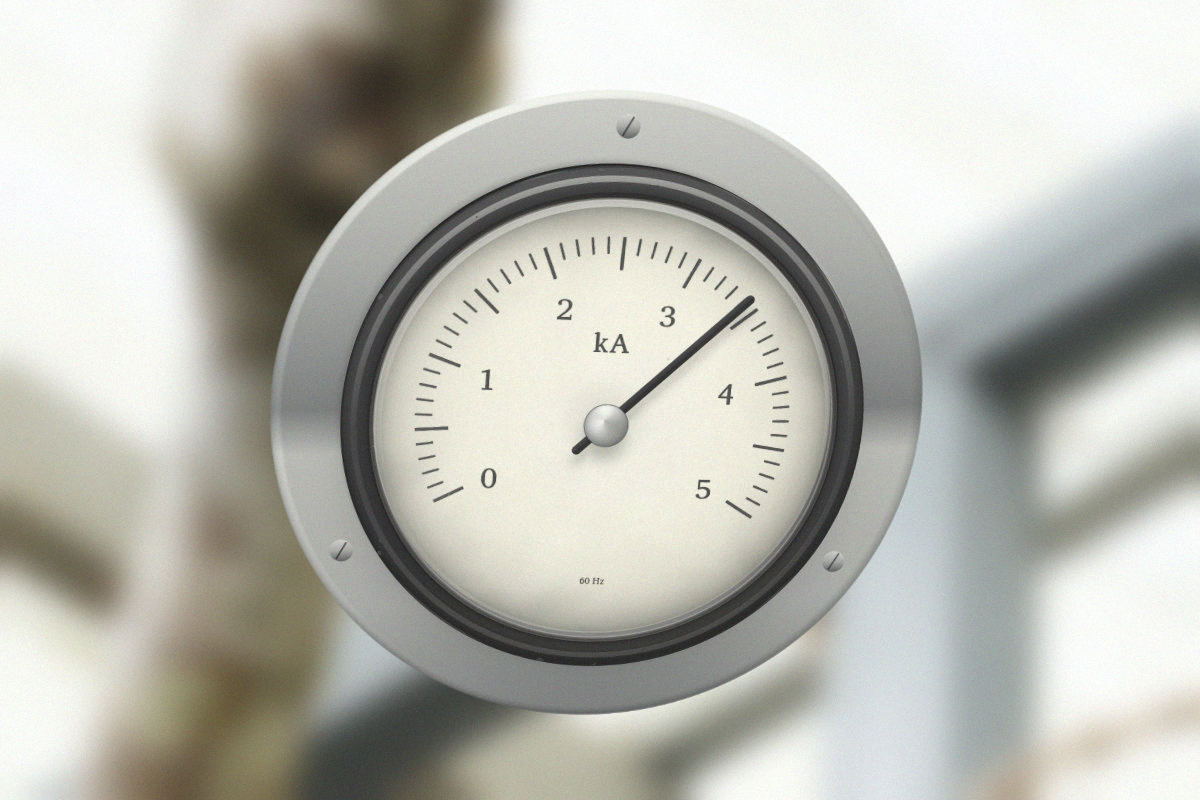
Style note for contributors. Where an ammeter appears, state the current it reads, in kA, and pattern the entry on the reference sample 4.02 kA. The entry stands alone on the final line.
3.4 kA
